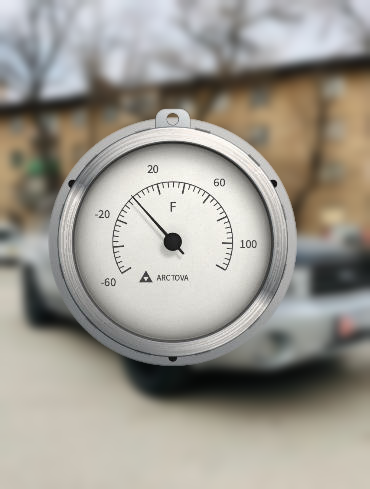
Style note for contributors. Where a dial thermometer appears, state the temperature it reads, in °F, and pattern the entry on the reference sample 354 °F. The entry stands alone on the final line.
0 °F
